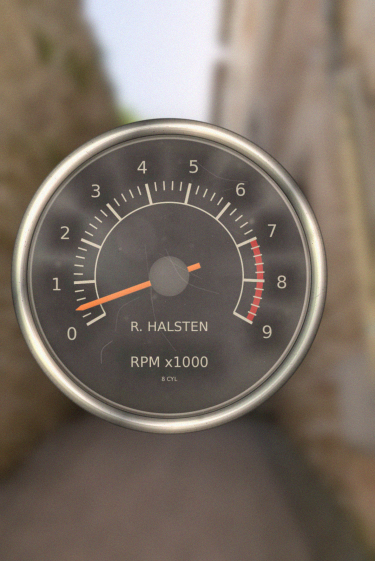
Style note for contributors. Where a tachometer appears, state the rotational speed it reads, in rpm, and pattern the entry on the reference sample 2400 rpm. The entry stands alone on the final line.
400 rpm
